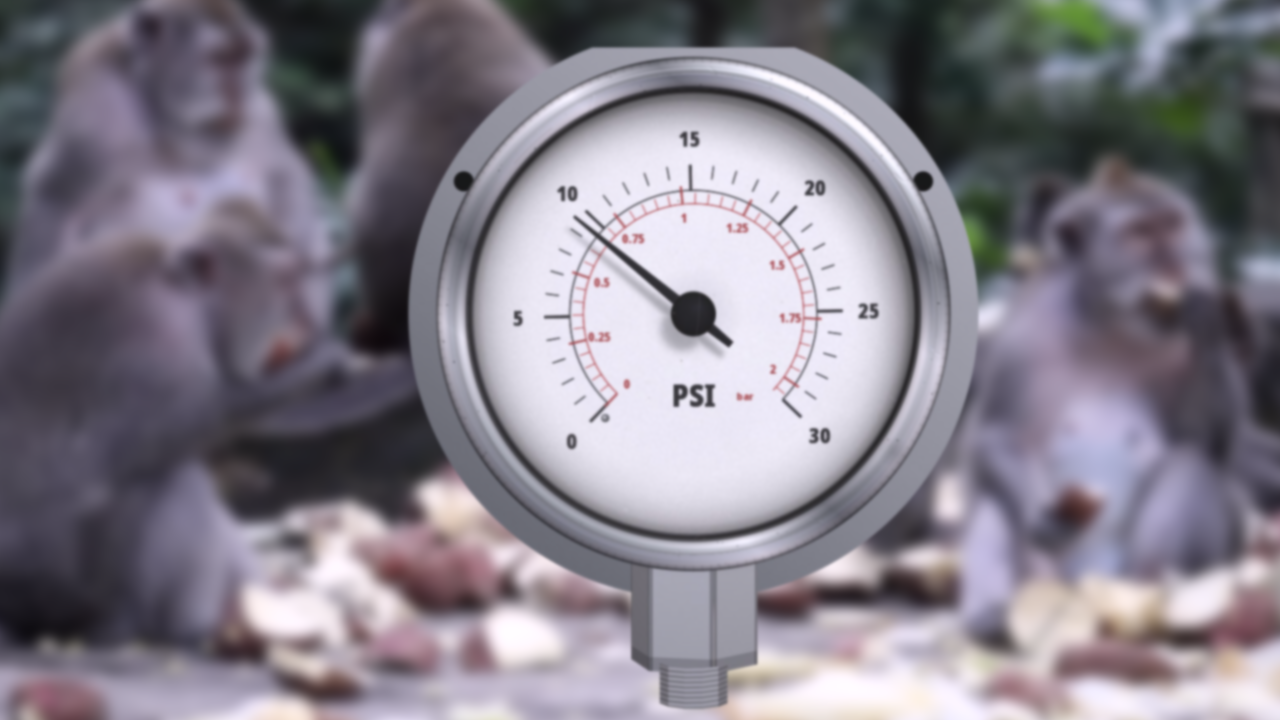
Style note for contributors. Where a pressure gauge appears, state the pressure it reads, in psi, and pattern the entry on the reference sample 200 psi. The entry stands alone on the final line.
9.5 psi
